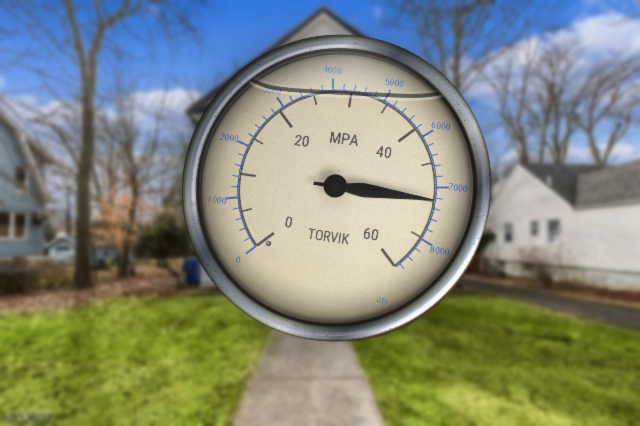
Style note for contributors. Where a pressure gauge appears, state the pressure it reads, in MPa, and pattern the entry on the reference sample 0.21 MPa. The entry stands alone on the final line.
50 MPa
